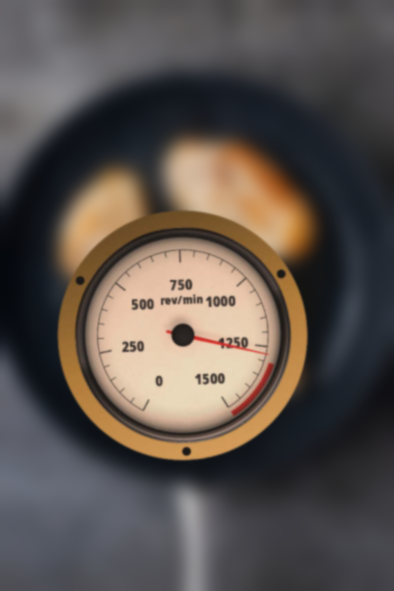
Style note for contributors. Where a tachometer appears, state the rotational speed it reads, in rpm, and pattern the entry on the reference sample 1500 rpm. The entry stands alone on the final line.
1275 rpm
